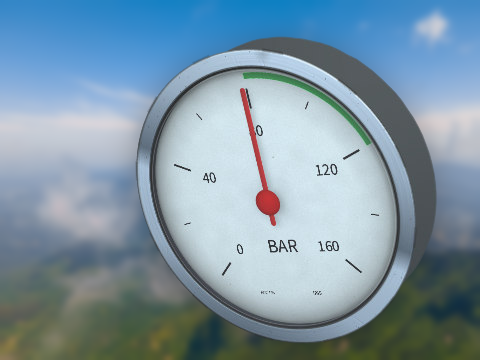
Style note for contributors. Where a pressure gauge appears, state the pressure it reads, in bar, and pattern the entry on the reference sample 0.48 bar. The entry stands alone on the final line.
80 bar
